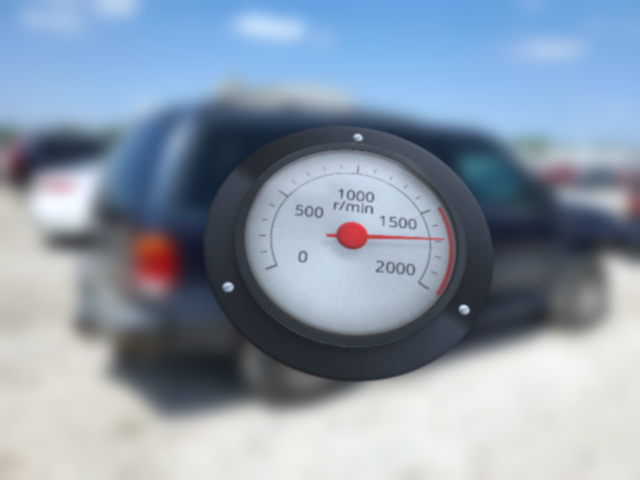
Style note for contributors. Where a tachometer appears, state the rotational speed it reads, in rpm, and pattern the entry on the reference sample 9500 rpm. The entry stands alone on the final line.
1700 rpm
